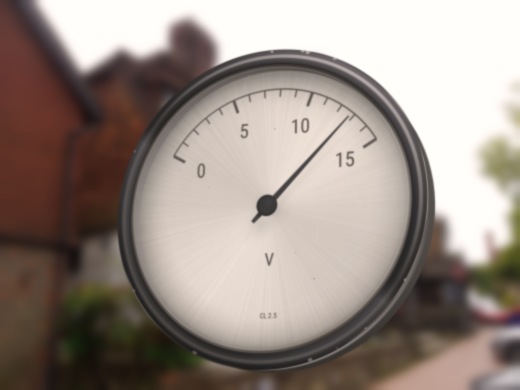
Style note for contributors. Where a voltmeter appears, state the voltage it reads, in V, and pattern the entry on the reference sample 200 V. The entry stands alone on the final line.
13 V
